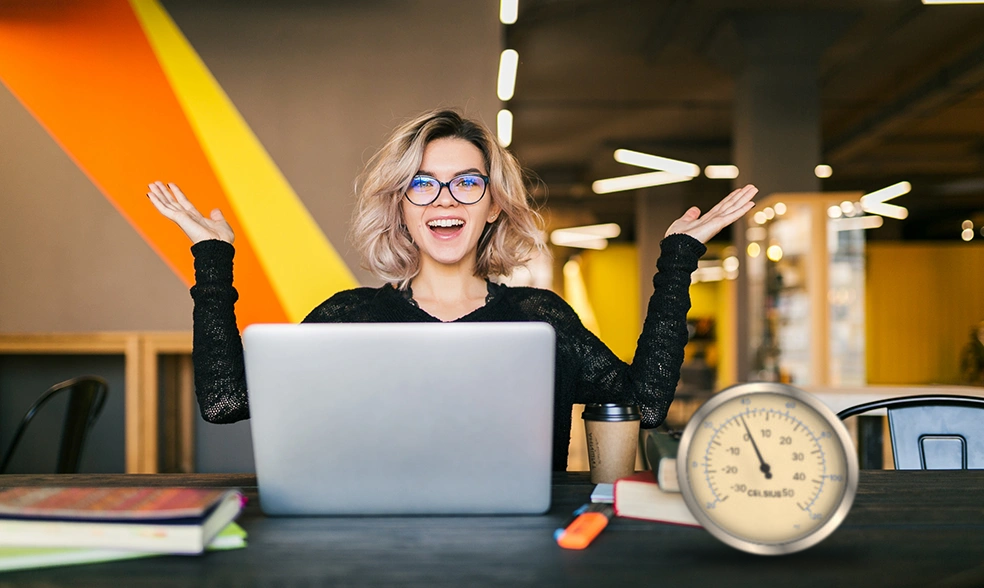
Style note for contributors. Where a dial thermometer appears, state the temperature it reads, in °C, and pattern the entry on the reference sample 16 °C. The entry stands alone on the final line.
2 °C
